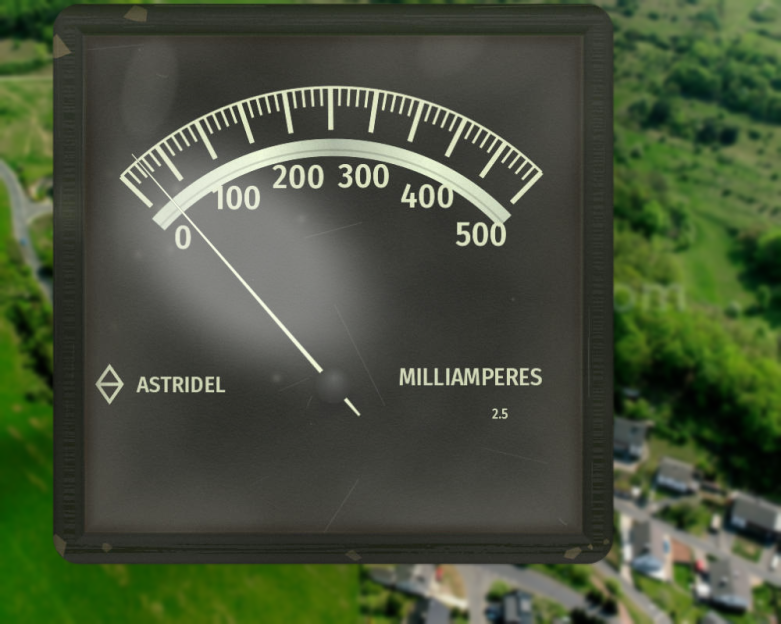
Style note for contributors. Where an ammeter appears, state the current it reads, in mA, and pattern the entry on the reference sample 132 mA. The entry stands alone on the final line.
25 mA
